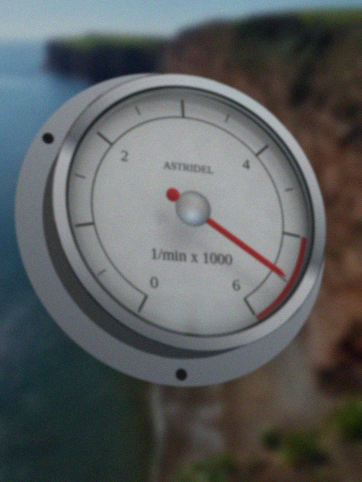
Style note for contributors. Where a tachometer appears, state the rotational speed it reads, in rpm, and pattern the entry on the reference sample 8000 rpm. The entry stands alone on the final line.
5500 rpm
